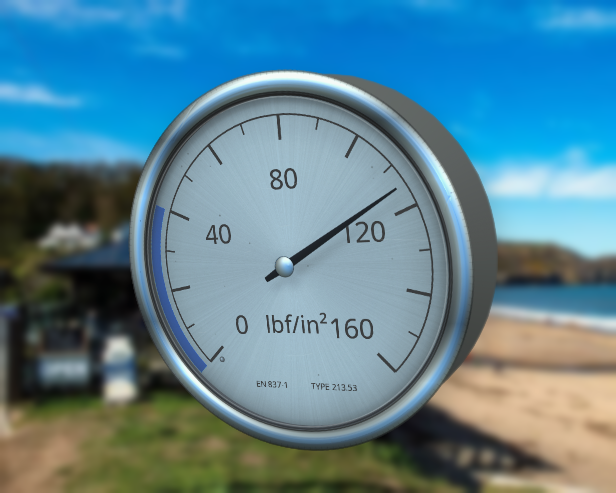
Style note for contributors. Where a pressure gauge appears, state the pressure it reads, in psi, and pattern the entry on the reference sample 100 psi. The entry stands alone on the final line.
115 psi
